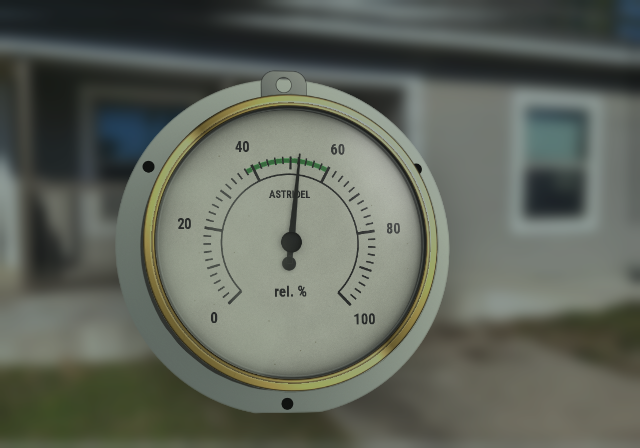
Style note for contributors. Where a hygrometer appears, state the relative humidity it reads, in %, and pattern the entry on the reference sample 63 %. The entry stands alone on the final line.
52 %
